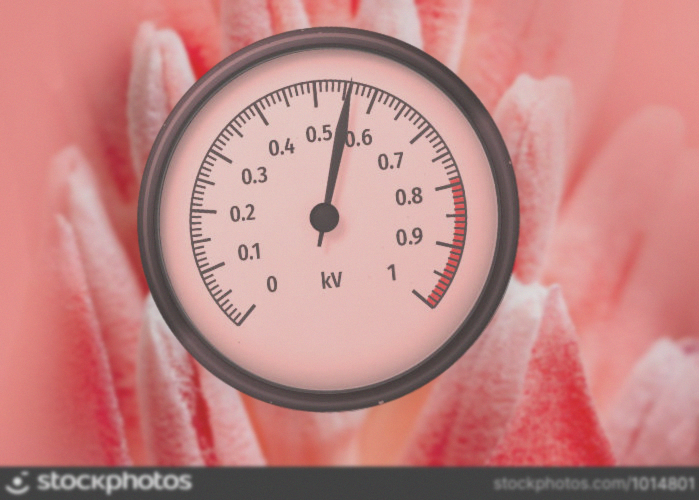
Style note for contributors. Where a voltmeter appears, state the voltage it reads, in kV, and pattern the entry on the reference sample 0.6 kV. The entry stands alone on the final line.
0.56 kV
